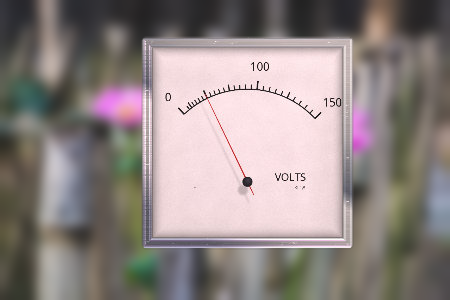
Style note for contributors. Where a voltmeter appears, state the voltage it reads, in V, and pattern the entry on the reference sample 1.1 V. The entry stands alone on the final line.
50 V
